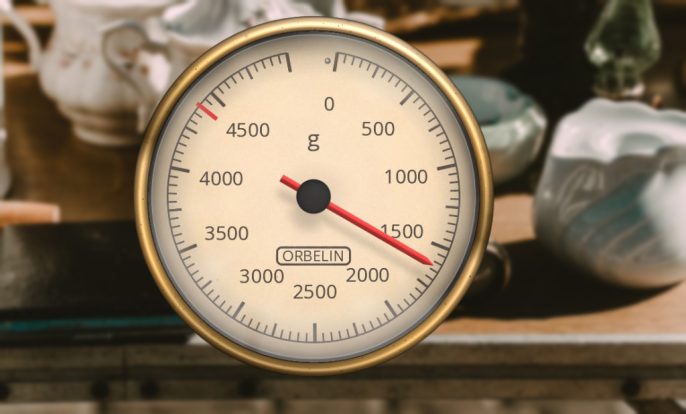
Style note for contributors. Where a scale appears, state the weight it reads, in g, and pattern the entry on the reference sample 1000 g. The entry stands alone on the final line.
1625 g
